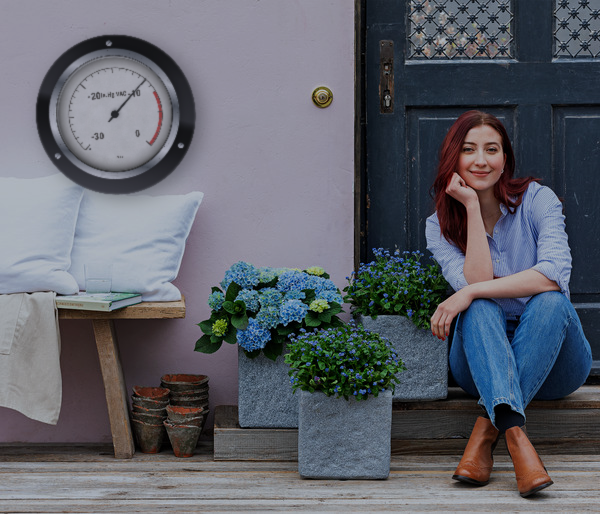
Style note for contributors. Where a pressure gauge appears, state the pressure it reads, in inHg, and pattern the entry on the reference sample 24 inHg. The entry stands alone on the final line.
-10 inHg
